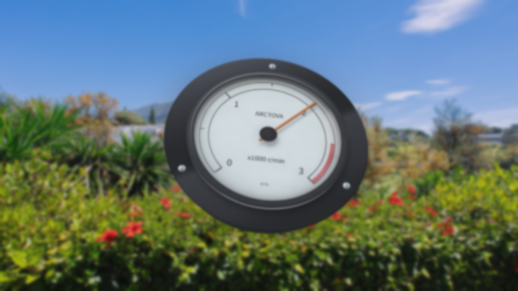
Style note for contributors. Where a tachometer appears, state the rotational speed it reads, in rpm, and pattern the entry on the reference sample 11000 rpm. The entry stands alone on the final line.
2000 rpm
